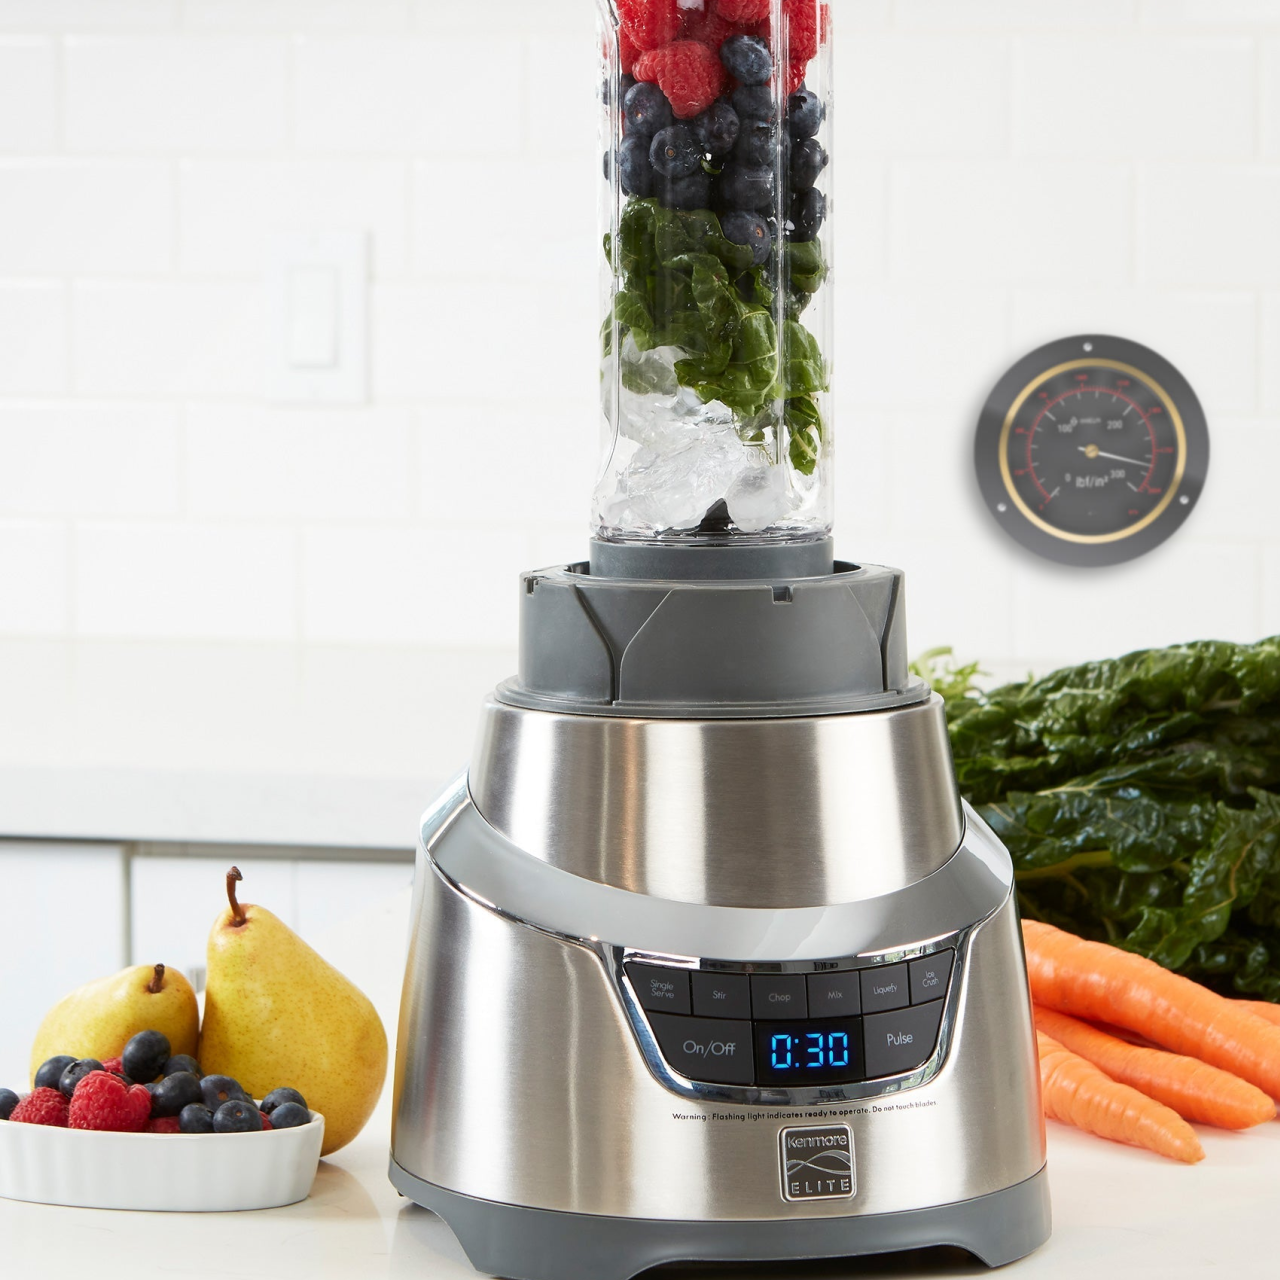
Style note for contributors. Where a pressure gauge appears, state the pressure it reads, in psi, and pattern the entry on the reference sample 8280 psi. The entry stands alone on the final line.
270 psi
